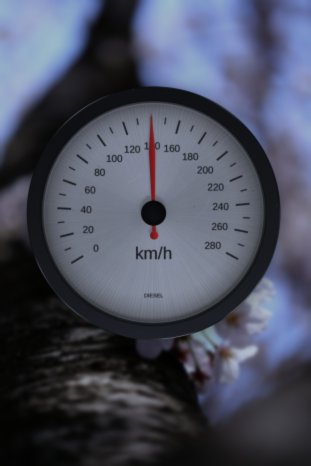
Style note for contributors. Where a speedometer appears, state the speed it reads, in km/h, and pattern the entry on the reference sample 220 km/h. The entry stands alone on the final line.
140 km/h
